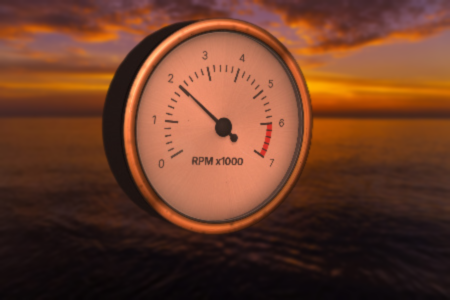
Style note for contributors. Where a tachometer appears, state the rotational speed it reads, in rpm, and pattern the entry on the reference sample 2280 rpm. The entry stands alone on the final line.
2000 rpm
